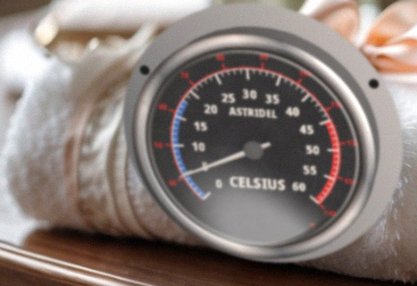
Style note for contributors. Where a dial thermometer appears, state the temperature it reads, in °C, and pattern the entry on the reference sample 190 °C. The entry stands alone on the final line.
5 °C
